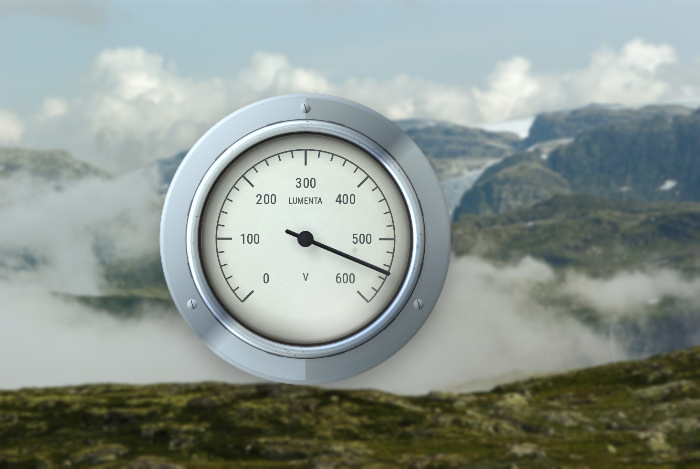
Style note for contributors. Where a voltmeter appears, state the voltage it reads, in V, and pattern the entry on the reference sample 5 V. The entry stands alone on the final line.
550 V
